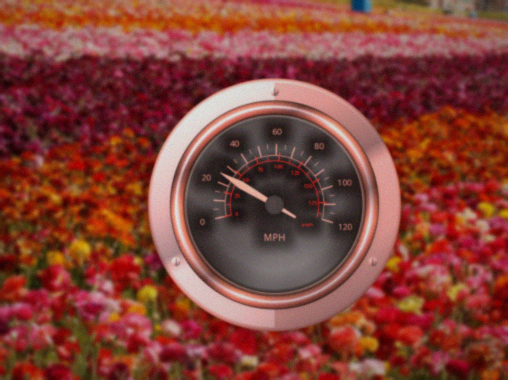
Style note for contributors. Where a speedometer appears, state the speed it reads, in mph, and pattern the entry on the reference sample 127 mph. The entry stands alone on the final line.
25 mph
